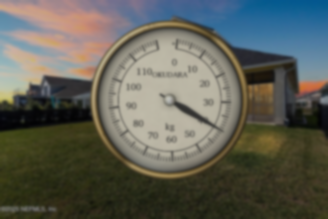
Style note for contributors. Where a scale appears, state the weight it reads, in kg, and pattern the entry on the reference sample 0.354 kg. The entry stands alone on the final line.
40 kg
